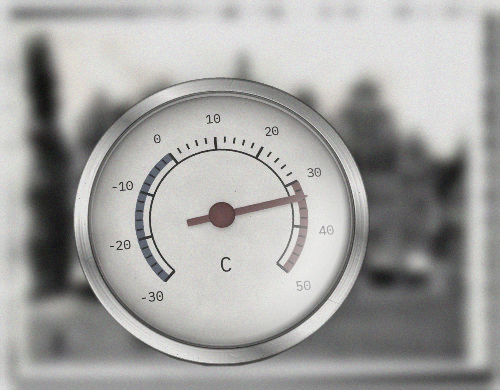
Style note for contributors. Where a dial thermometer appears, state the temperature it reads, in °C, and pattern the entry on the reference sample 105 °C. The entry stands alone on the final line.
34 °C
